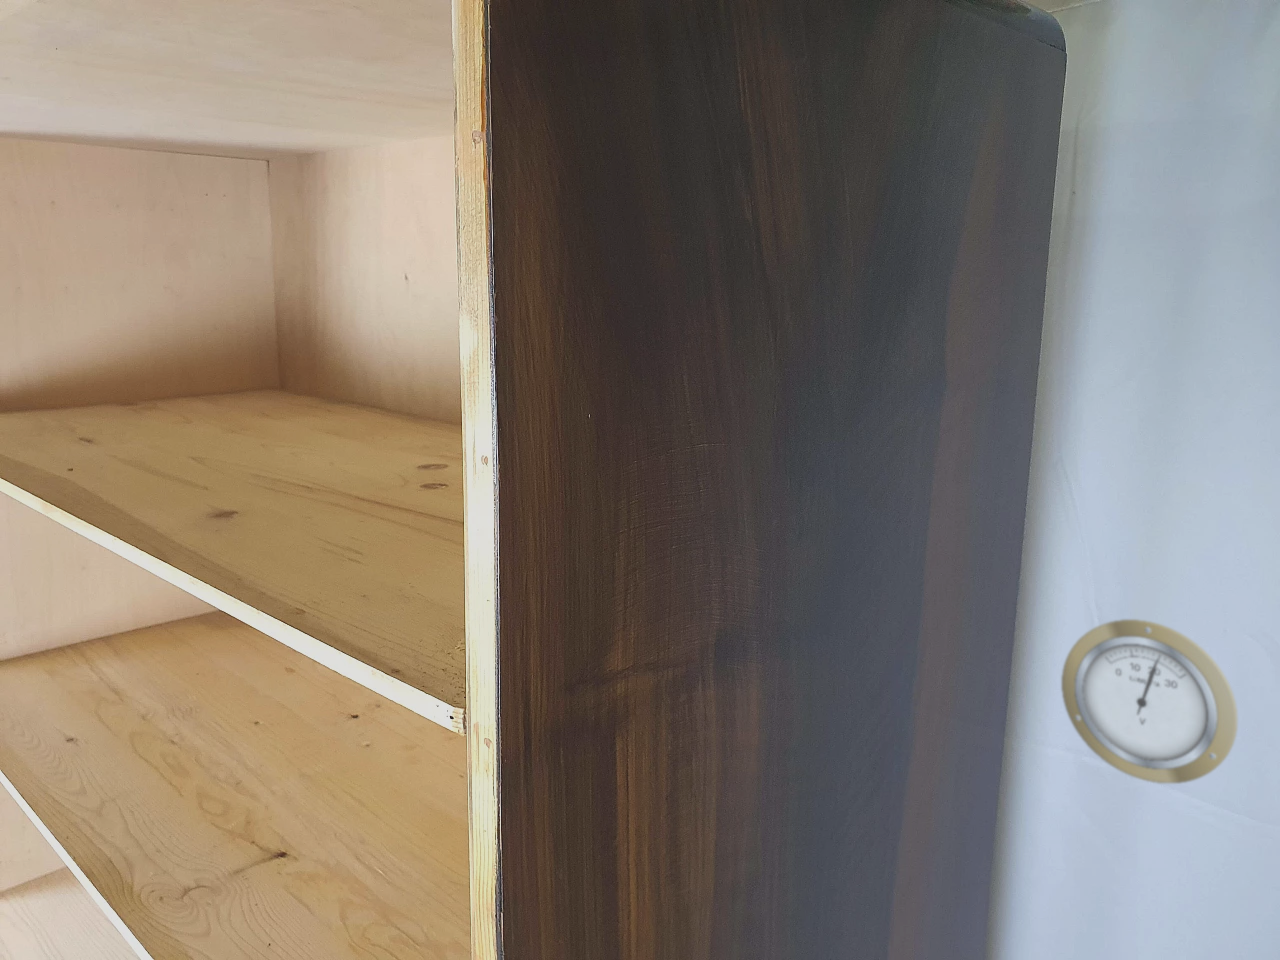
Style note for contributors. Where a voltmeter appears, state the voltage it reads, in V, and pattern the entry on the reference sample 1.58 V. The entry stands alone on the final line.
20 V
